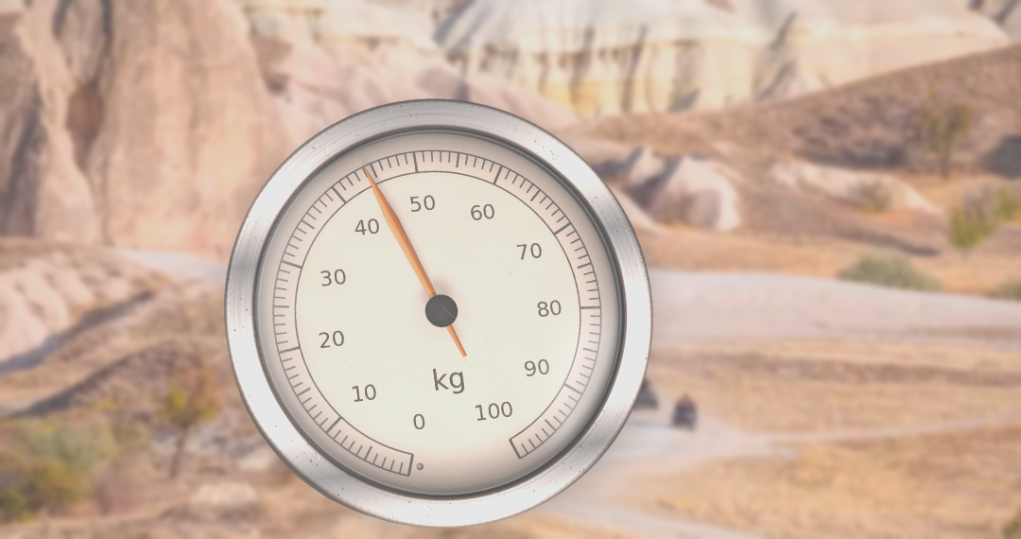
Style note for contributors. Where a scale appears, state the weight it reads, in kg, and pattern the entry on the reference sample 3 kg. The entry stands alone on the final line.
44 kg
